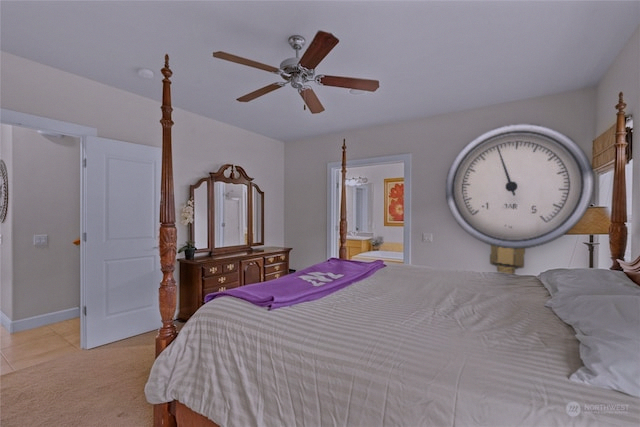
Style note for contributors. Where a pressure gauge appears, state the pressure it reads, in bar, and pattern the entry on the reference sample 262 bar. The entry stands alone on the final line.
1.5 bar
